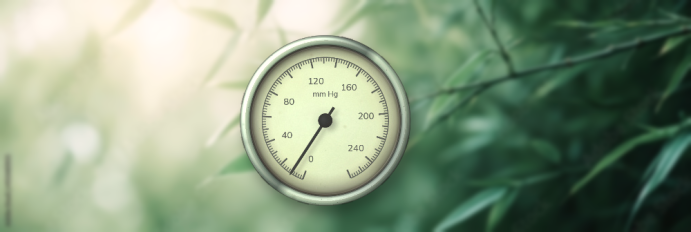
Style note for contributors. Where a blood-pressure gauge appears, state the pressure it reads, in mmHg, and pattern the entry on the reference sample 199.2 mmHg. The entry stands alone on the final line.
10 mmHg
